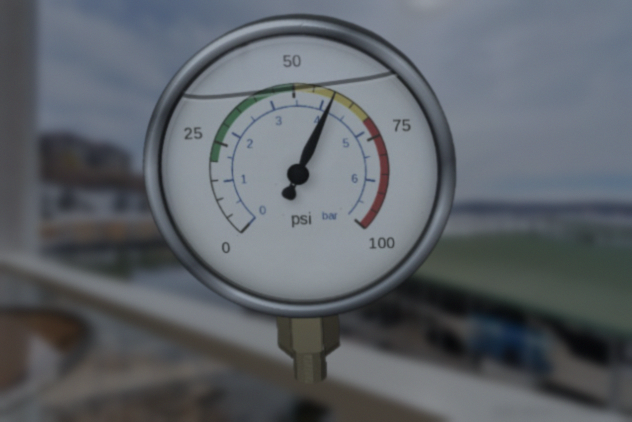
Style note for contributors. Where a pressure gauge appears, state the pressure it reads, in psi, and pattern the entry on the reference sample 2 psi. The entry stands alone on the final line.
60 psi
